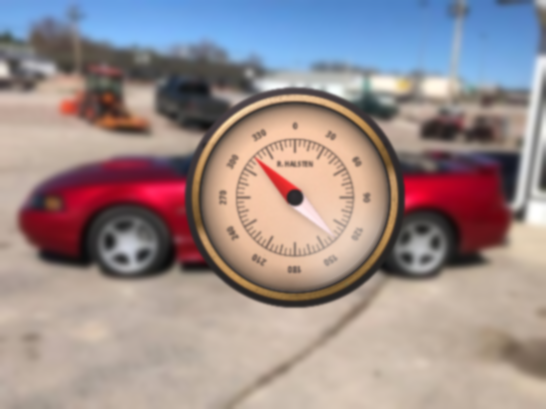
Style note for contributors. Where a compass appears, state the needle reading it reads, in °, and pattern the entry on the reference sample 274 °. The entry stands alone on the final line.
315 °
